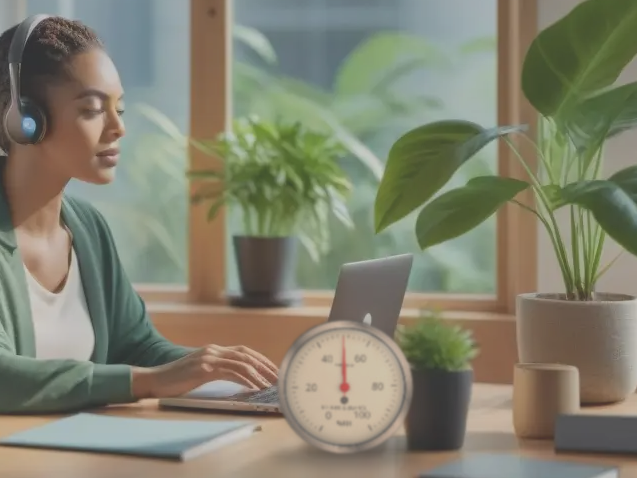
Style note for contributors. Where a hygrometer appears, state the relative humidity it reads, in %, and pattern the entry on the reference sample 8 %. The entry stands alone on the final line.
50 %
